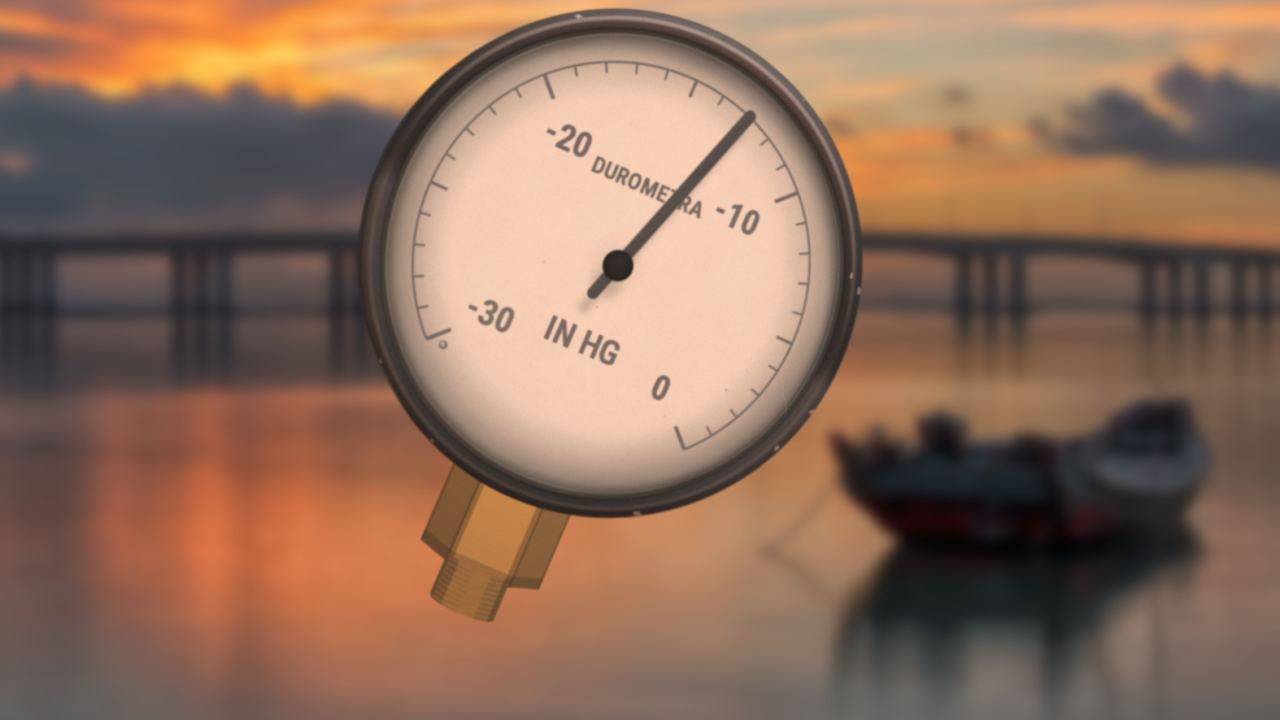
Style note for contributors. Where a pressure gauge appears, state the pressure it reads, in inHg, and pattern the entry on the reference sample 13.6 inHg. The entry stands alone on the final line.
-13 inHg
